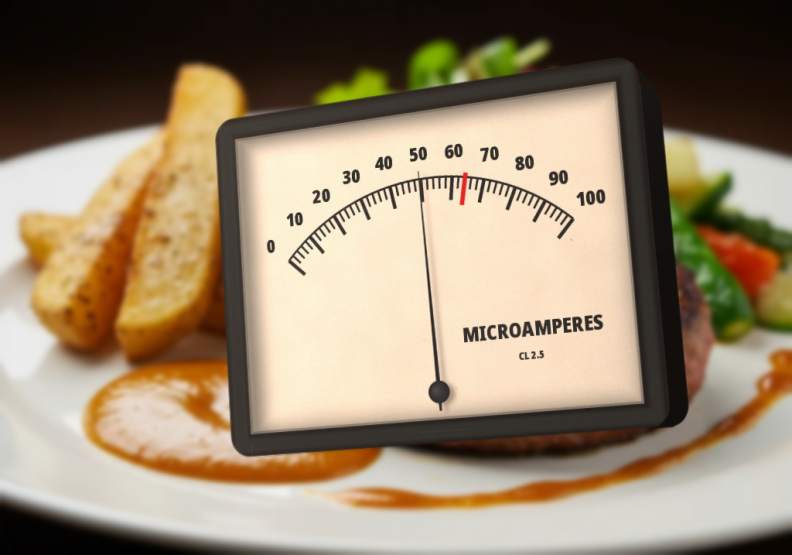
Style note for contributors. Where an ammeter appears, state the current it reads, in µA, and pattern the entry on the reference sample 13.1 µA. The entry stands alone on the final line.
50 µA
